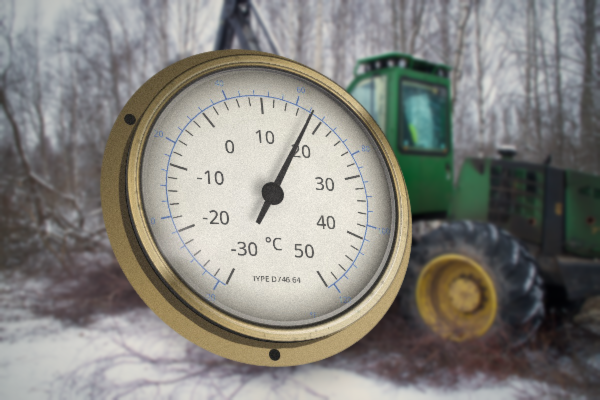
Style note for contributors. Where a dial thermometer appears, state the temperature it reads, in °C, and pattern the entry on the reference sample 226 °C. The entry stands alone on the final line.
18 °C
